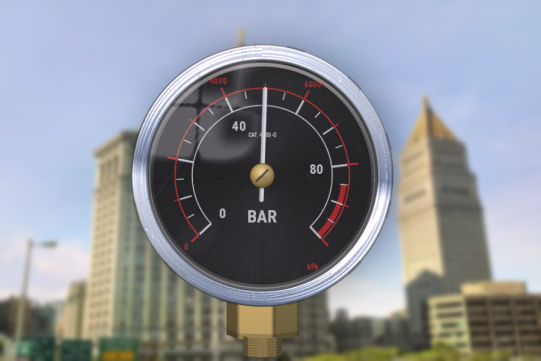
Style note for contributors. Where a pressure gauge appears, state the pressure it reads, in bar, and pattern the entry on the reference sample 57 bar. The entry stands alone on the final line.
50 bar
